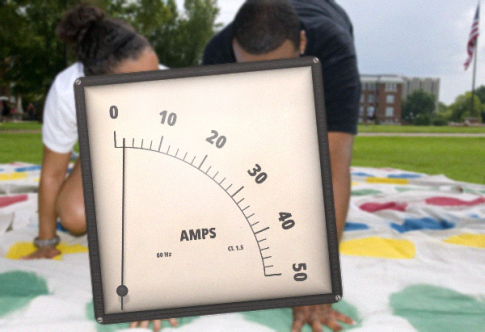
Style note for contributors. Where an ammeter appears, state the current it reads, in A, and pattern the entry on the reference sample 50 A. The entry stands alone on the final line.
2 A
